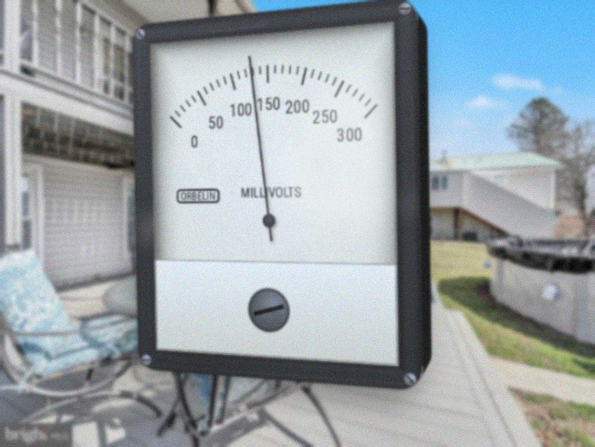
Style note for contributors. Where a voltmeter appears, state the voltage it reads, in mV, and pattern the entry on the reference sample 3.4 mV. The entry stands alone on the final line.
130 mV
